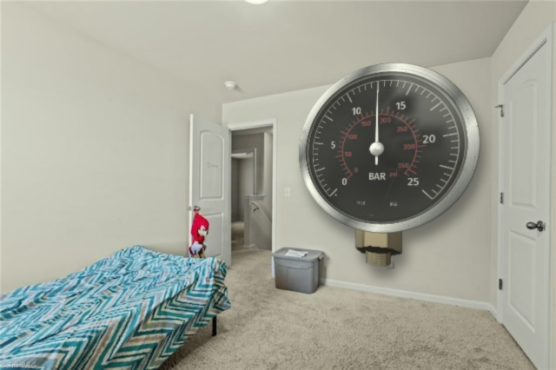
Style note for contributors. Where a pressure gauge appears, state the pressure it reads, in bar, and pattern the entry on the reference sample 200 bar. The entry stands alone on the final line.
12.5 bar
